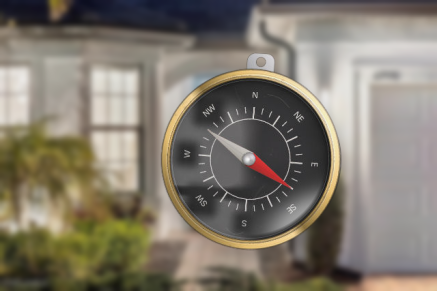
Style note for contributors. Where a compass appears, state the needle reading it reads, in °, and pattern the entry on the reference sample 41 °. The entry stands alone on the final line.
120 °
